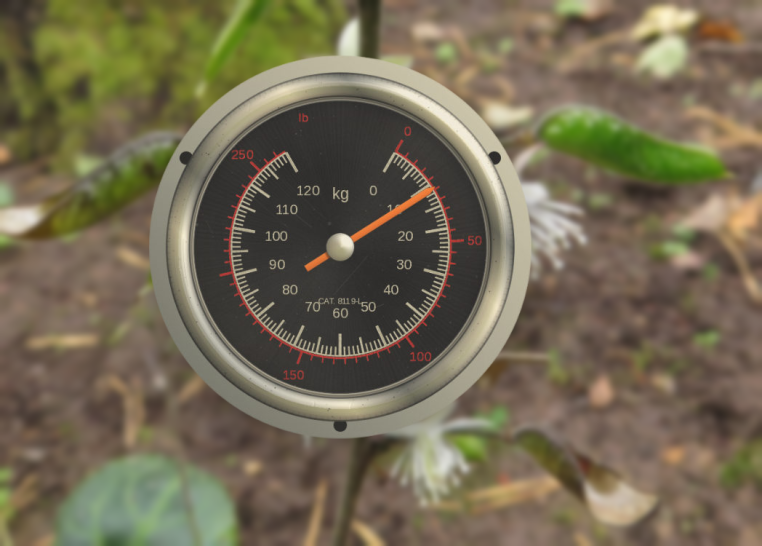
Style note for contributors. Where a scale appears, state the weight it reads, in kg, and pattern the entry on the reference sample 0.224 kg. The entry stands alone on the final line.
11 kg
